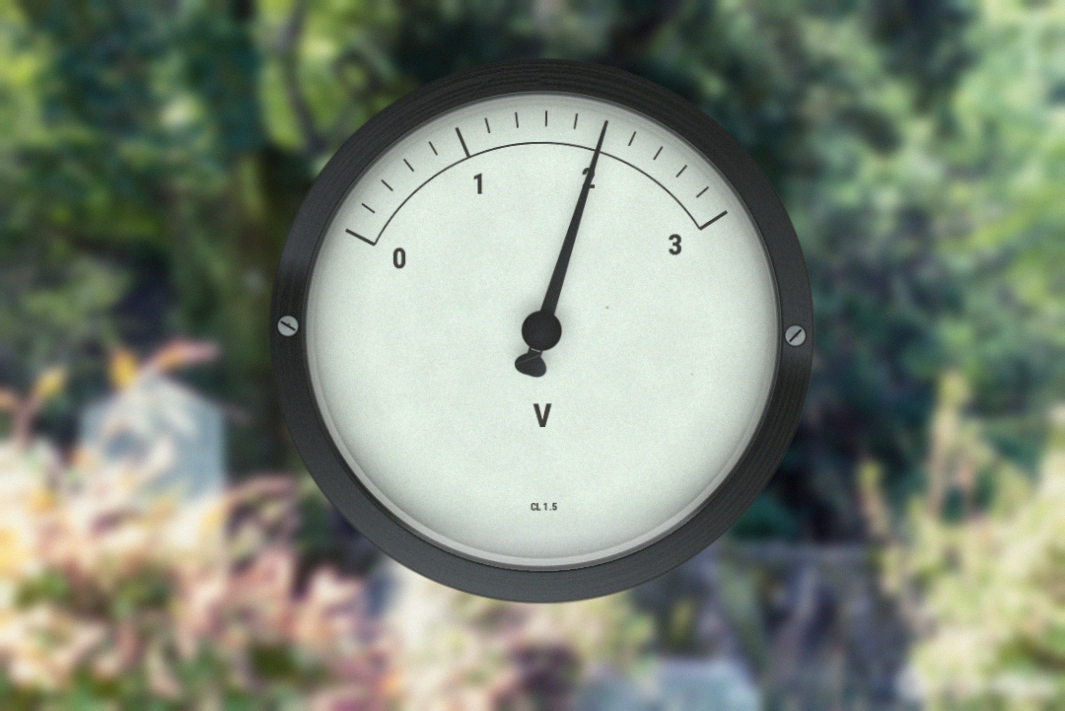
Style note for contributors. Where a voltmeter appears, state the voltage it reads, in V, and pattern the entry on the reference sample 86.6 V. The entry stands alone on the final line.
2 V
